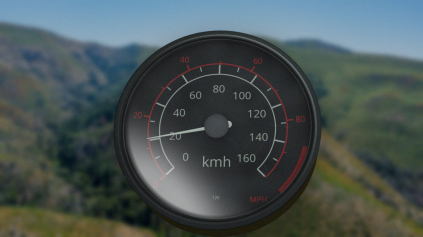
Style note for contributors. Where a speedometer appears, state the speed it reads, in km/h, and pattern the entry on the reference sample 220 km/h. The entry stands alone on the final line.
20 km/h
